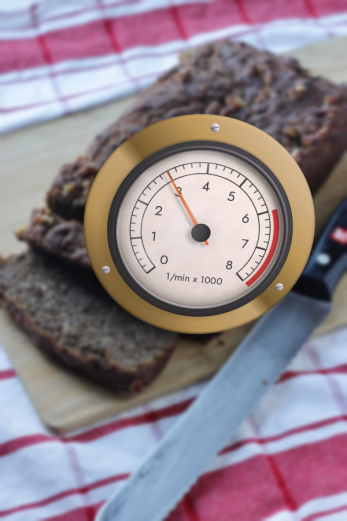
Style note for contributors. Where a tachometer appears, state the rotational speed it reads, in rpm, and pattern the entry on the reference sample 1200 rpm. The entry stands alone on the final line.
3000 rpm
